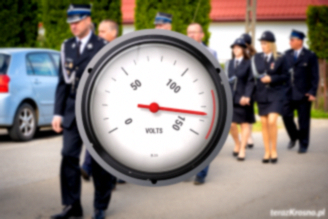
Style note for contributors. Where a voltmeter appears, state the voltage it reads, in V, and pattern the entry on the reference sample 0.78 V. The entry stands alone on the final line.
135 V
